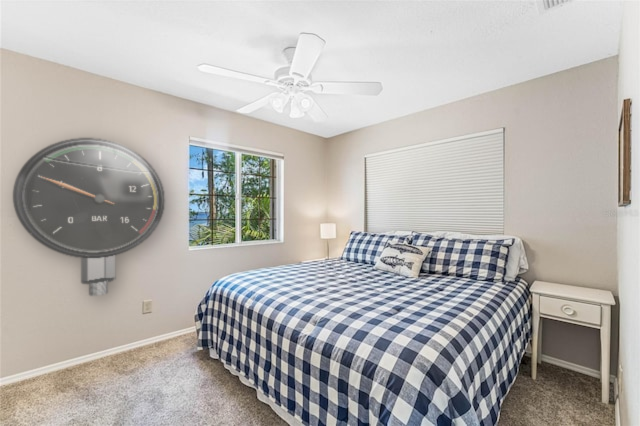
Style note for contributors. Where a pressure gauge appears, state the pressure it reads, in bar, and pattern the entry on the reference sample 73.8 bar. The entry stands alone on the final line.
4 bar
